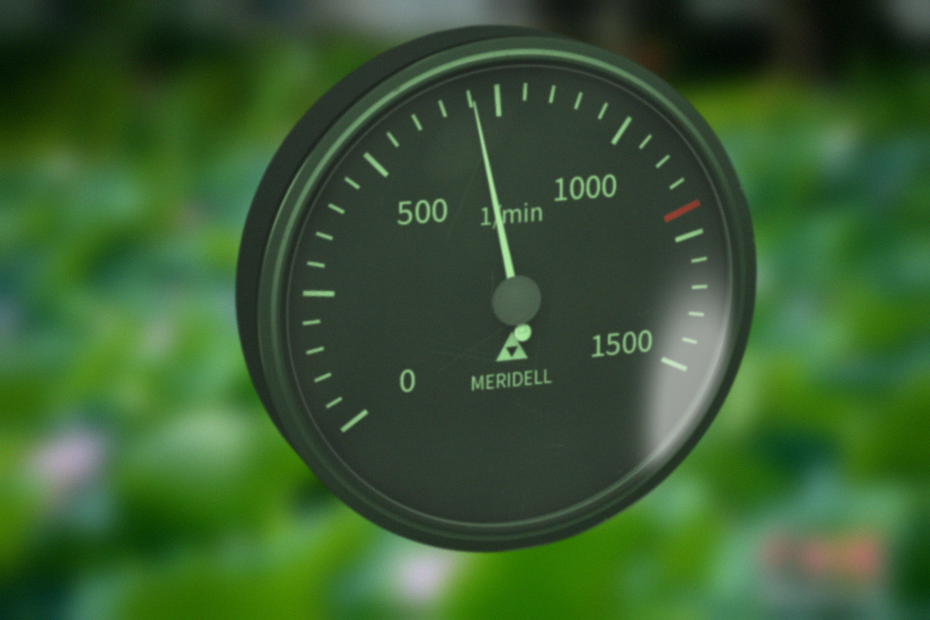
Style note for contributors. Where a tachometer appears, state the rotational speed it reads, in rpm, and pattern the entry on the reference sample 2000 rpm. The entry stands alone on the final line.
700 rpm
